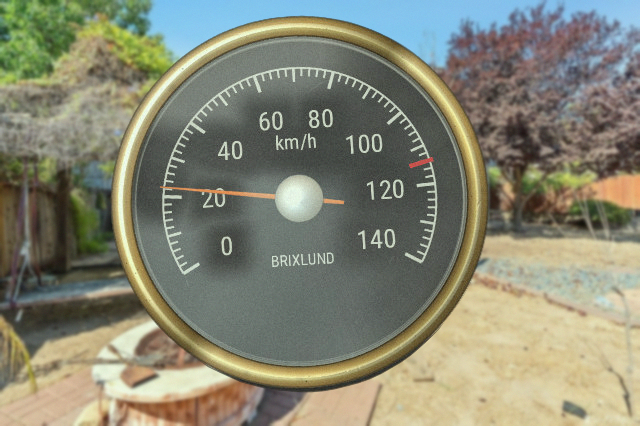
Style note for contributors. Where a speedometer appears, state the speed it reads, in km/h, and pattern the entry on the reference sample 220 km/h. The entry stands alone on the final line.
22 km/h
